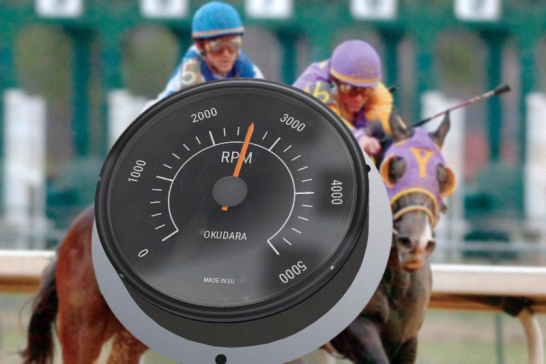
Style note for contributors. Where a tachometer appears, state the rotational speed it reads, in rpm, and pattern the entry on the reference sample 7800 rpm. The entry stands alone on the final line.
2600 rpm
